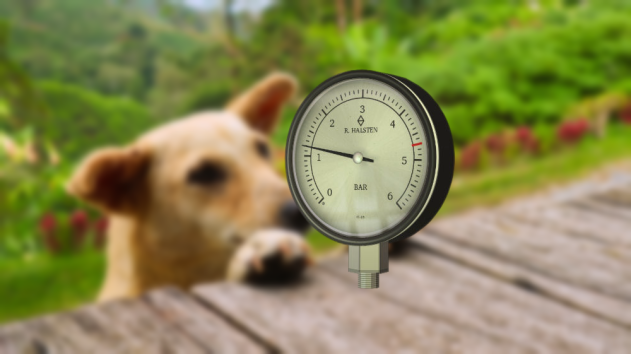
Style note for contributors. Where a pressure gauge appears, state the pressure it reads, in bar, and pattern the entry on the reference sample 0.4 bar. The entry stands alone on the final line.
1.2 bar
